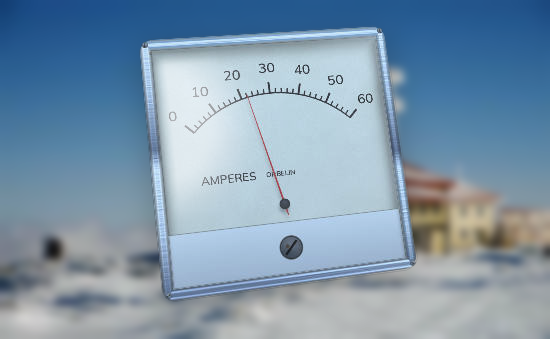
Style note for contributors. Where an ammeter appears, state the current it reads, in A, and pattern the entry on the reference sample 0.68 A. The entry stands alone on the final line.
22 A
